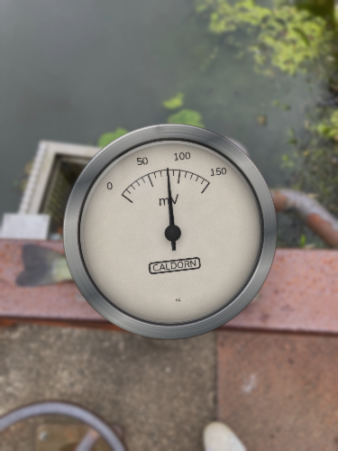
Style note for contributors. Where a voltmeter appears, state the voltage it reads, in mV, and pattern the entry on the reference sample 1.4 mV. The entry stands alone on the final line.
80 mV
